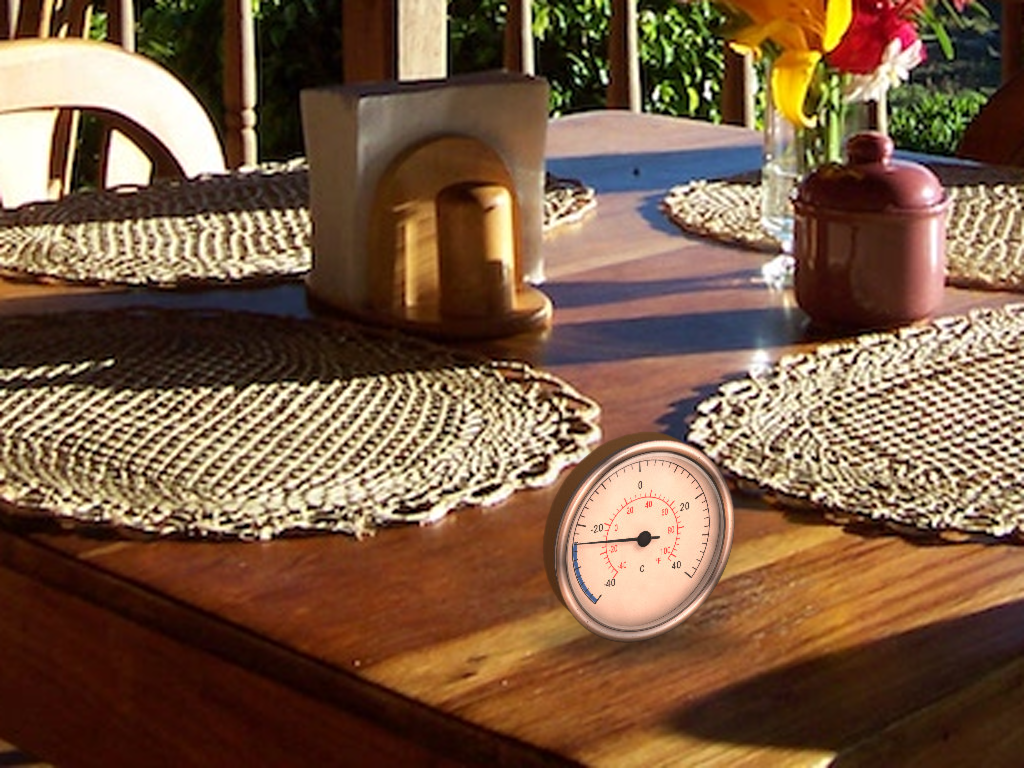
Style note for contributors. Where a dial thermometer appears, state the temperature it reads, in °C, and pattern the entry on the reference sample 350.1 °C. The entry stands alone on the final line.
-24 °C
